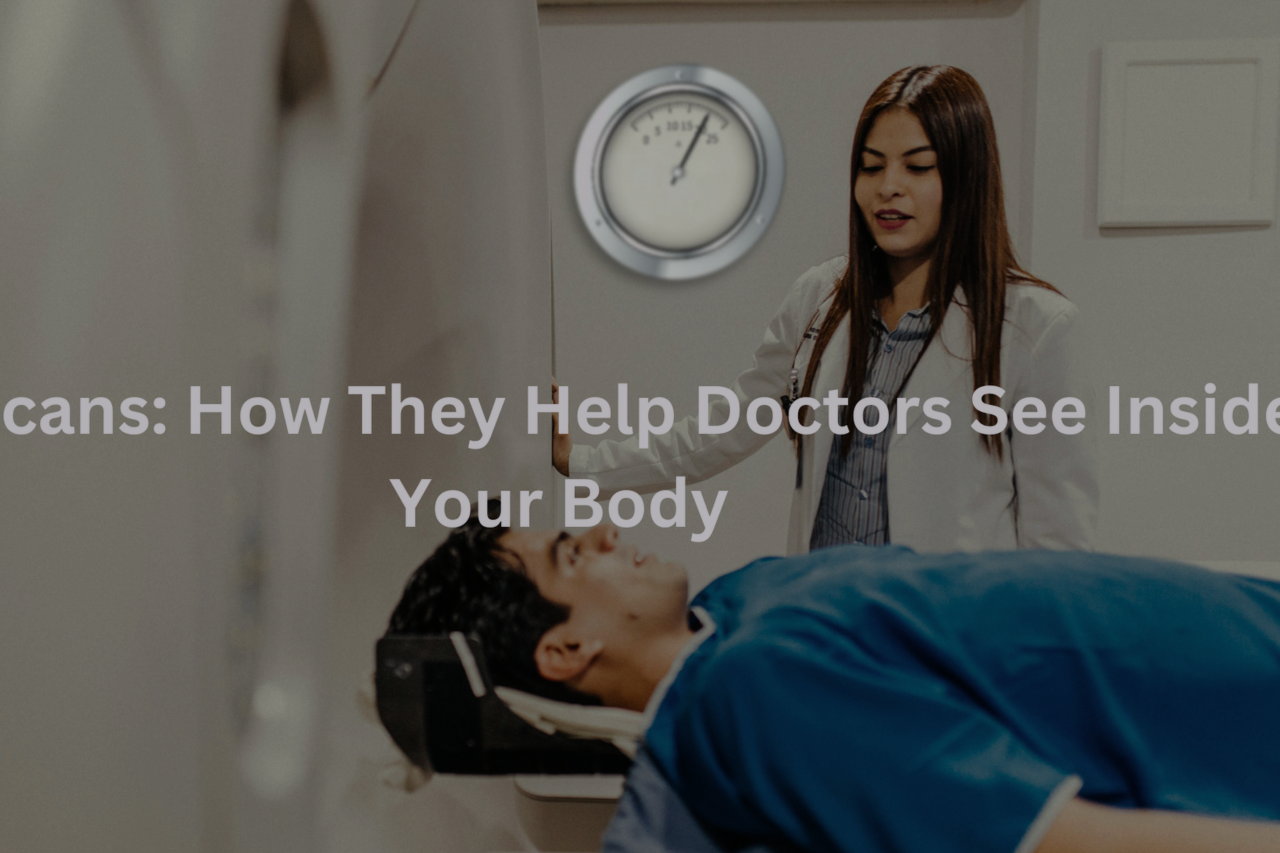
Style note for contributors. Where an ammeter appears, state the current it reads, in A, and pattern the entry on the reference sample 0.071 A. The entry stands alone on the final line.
20 A
